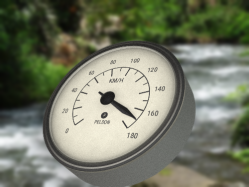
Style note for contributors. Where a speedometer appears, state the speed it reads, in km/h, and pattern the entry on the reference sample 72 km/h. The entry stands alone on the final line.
170 km/h
